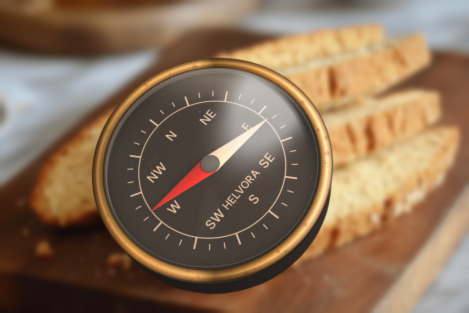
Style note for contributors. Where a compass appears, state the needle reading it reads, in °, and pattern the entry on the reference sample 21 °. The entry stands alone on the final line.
280 °
